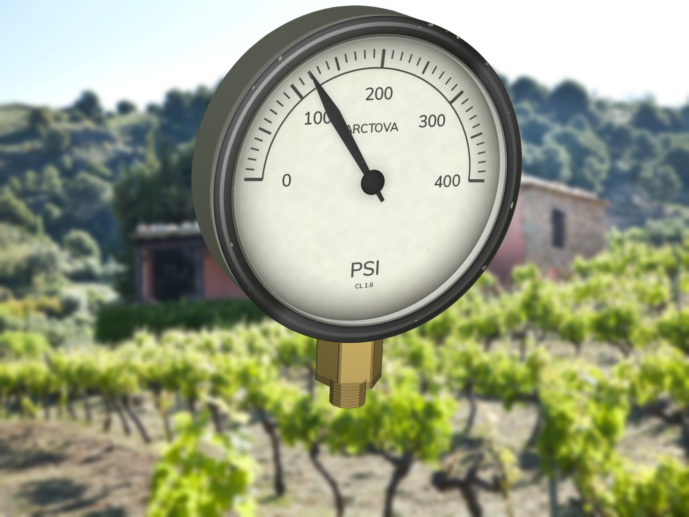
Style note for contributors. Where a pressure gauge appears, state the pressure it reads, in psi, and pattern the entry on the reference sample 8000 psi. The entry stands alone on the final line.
120 psi
